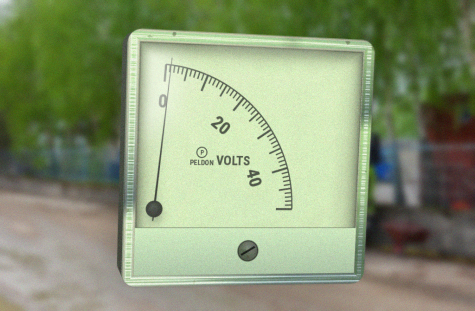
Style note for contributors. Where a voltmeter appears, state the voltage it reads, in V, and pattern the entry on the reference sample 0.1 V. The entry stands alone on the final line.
1 V
